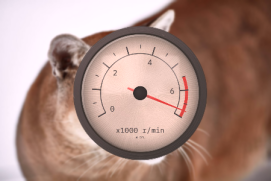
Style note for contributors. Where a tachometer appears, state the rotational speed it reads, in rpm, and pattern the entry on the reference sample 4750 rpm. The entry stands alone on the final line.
6750 rpm
